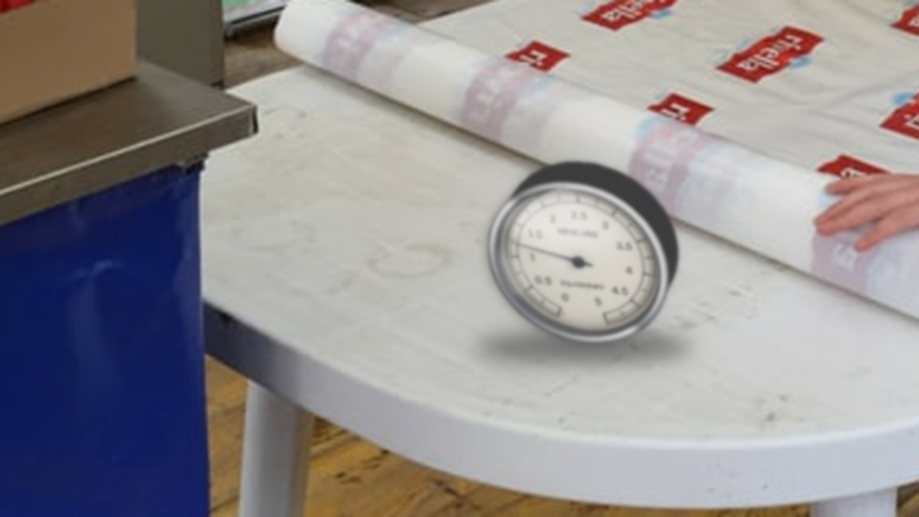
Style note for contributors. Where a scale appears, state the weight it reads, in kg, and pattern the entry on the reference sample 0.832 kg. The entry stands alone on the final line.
1.25 kg
